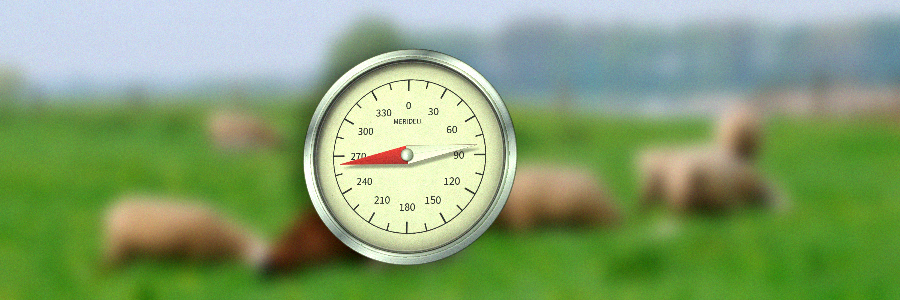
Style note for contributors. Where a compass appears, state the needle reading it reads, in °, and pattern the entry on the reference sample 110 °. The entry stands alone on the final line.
262.5 °
